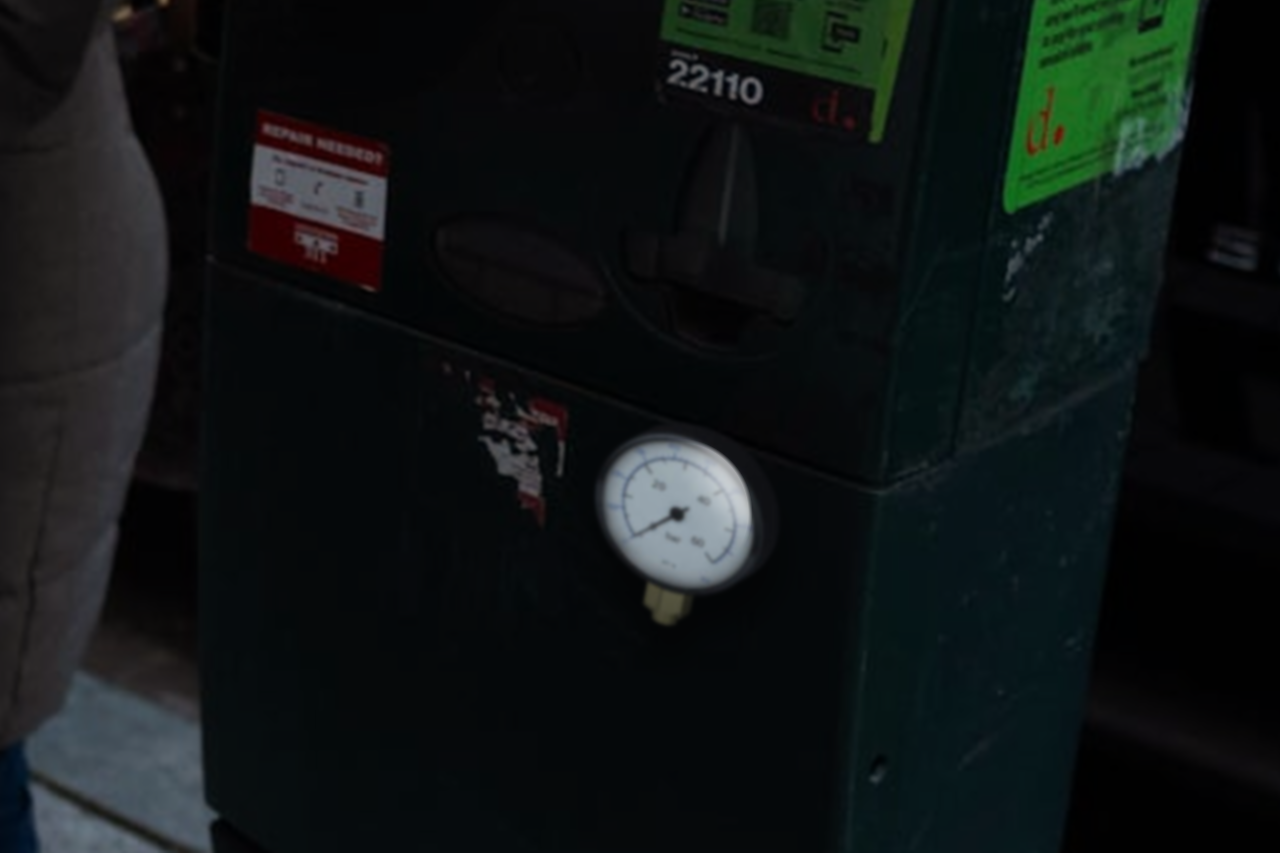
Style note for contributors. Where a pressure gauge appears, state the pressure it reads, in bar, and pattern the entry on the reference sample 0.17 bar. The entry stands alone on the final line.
0 bar
